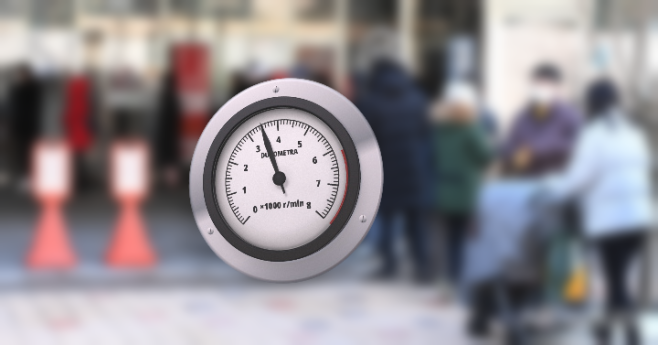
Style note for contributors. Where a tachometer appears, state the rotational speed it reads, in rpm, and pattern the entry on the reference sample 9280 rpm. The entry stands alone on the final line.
3500 rpm
